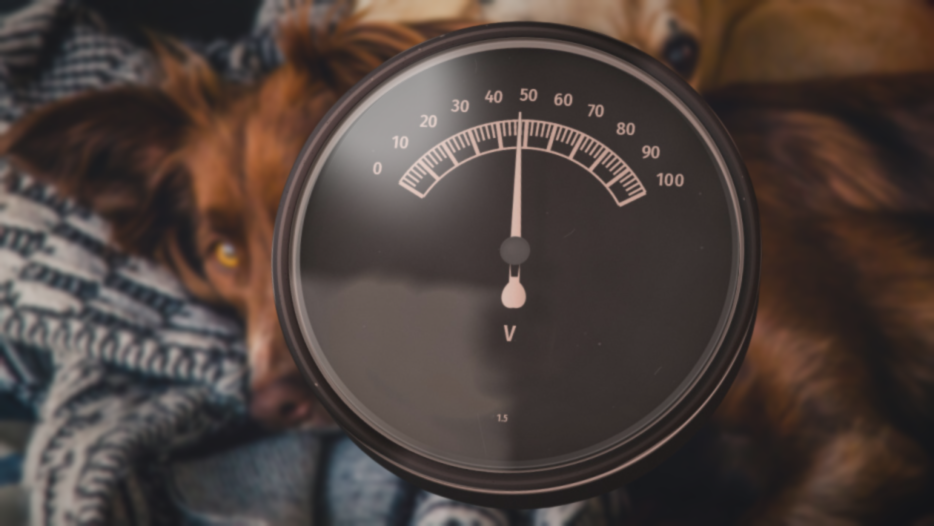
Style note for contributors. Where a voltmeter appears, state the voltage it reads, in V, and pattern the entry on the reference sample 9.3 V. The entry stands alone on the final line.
48 V
